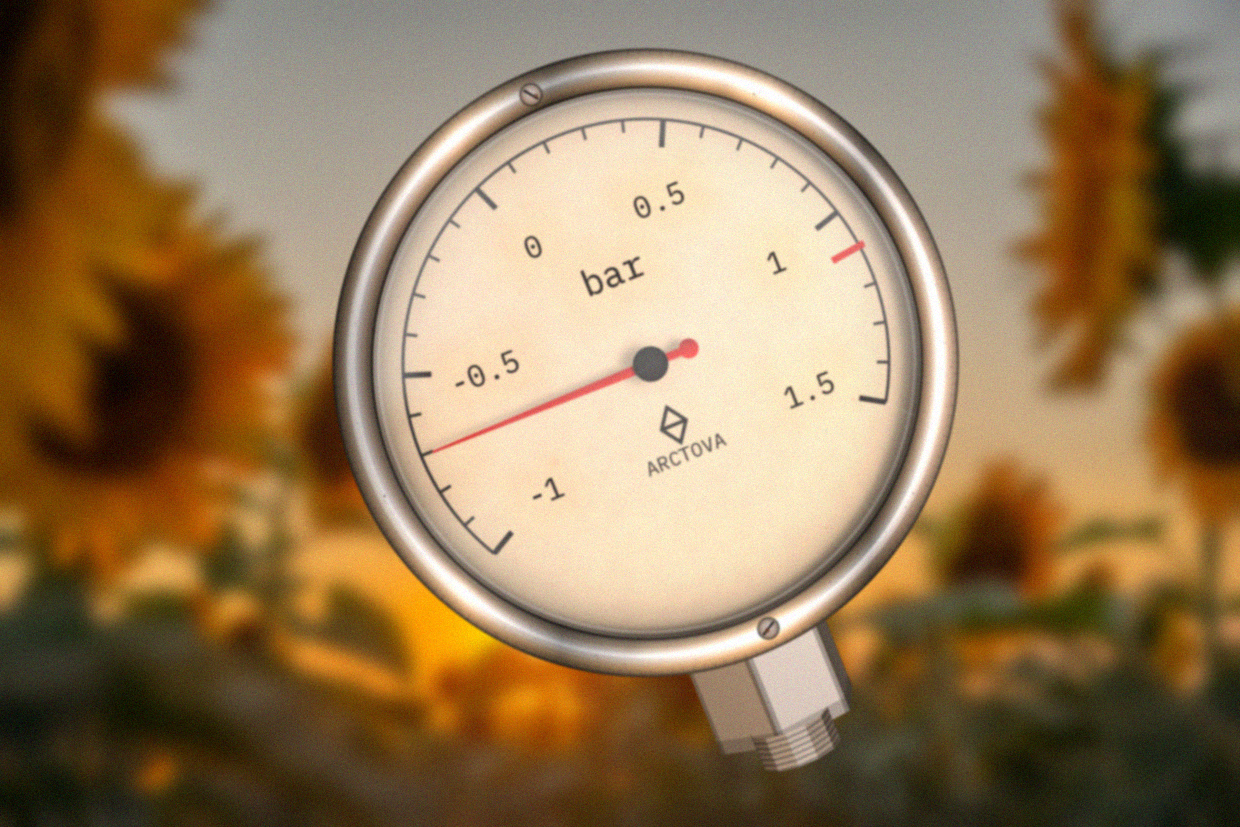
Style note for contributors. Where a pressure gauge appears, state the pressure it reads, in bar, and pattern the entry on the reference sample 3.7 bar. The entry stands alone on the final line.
-0.7 bar
